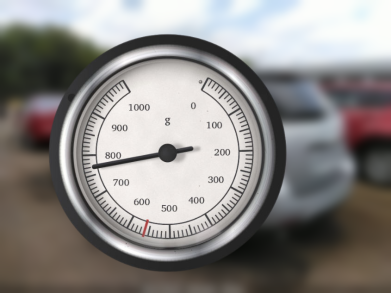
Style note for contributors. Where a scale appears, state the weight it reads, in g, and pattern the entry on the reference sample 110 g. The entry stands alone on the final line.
770 g
